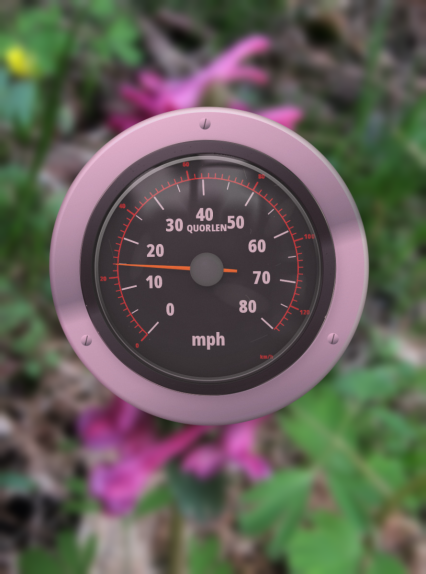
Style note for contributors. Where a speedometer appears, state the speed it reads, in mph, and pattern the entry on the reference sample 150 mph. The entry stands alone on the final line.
15 mph
